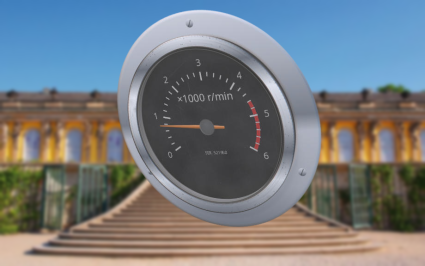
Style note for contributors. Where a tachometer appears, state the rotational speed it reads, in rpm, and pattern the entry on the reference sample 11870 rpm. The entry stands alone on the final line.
800 rpm
